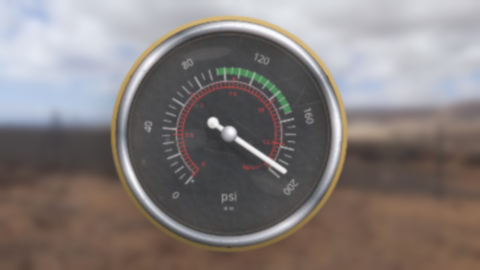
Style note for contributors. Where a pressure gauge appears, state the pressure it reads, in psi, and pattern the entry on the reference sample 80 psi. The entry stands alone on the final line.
195 psi
